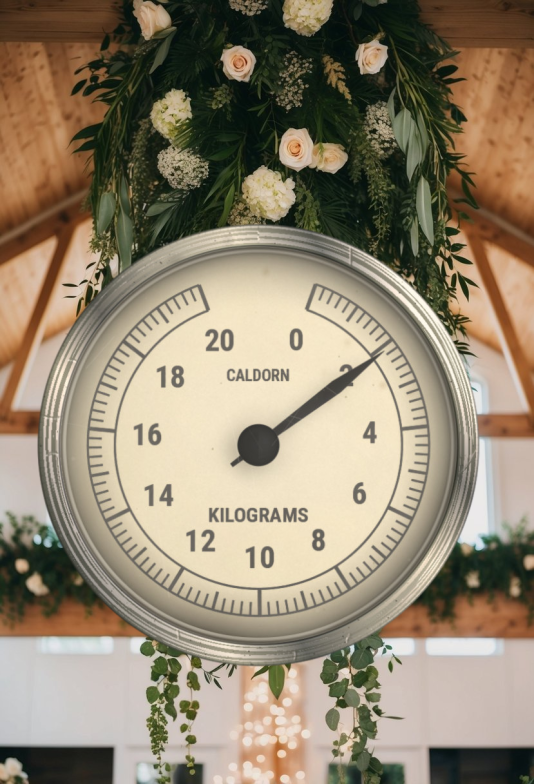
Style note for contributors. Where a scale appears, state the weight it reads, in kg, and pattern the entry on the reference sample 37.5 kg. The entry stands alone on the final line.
2.1 kg
